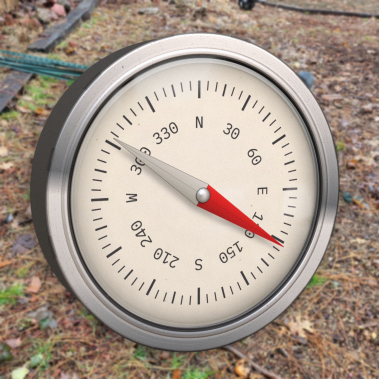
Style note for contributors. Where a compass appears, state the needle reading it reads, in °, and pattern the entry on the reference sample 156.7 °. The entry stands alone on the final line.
122.5 °
